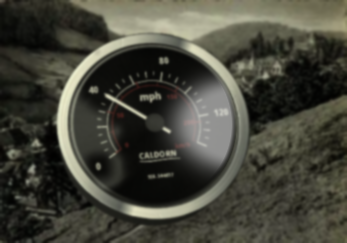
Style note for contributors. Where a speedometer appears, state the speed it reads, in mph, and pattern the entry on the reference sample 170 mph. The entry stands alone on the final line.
40 mph
